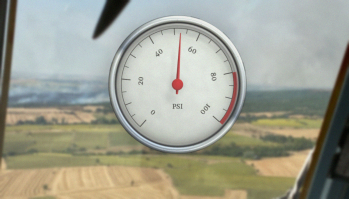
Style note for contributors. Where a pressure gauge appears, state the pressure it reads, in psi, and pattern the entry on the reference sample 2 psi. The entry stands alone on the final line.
52.5 psi
